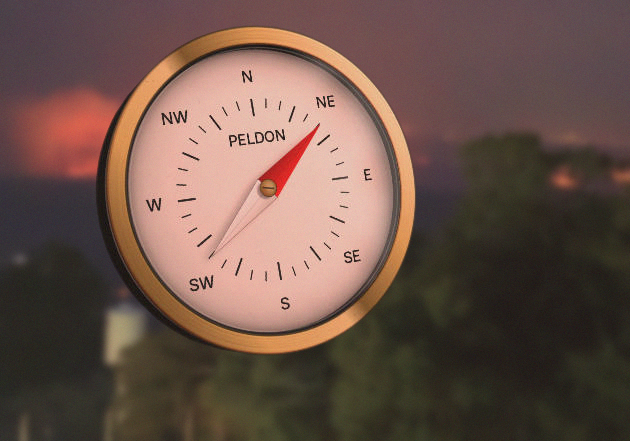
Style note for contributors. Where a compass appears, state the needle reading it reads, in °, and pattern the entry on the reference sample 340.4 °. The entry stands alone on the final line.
50 °
